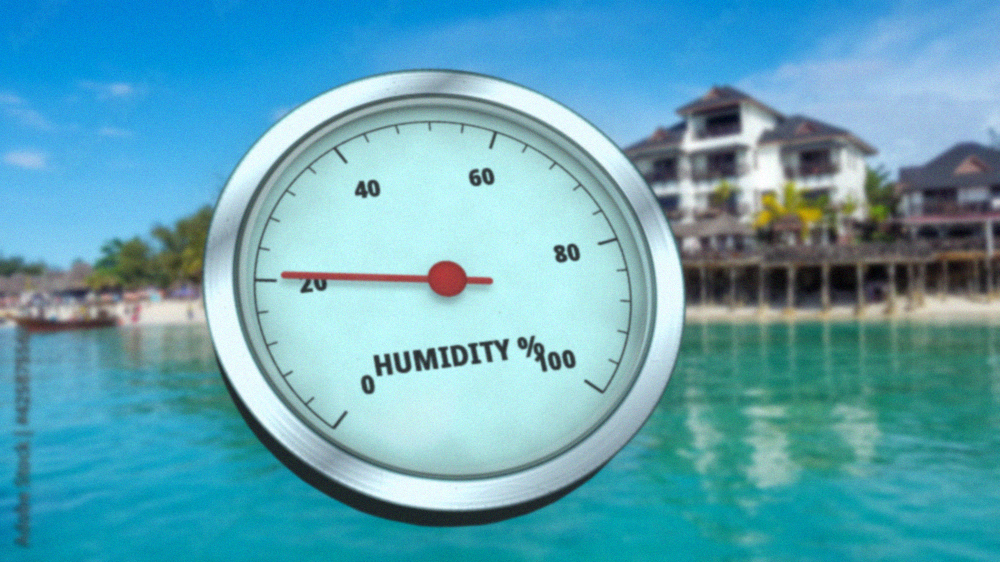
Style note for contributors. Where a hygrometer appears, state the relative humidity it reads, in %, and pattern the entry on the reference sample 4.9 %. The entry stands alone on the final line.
20 %
